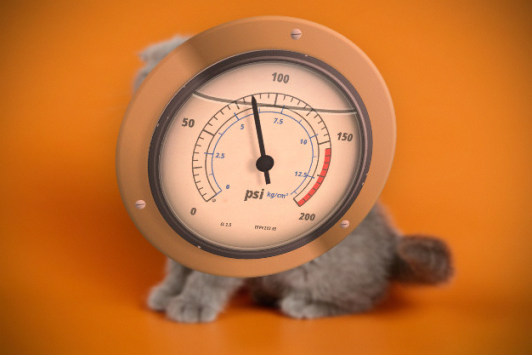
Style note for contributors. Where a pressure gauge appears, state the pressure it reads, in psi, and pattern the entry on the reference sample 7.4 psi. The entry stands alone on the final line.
85 psi
